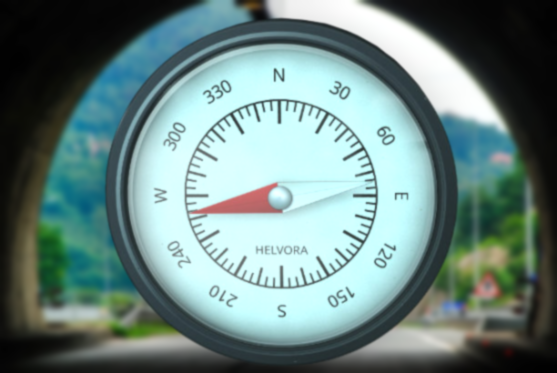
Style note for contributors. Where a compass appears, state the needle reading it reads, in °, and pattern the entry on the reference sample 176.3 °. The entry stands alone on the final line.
260 °
